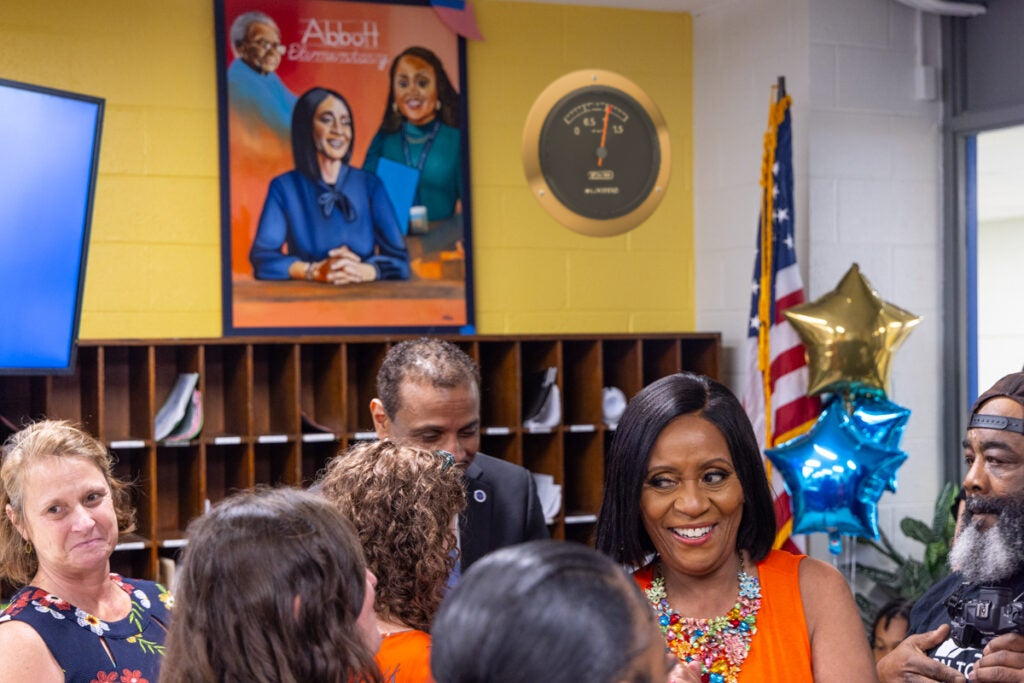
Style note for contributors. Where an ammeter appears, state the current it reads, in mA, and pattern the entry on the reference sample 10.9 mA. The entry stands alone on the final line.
1 mA
